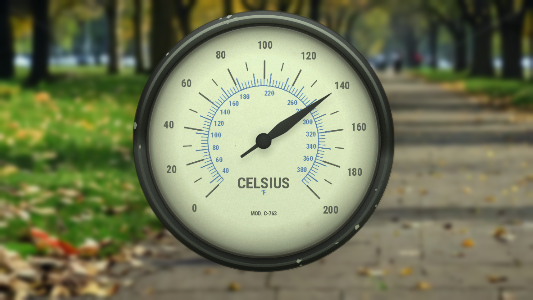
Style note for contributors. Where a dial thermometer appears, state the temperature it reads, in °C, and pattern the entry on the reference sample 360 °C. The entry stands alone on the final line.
140 °C
